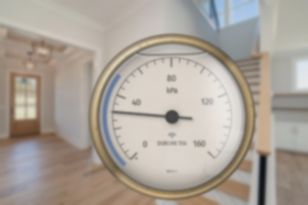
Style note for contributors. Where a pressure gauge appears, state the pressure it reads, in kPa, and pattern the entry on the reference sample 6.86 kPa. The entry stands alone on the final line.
30 kPa
